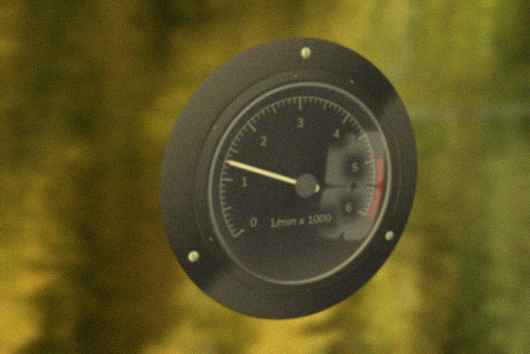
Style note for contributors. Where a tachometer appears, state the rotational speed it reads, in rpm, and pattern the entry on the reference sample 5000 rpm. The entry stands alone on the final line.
1300 rpm
